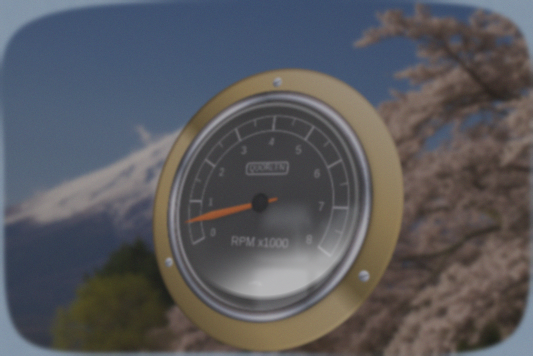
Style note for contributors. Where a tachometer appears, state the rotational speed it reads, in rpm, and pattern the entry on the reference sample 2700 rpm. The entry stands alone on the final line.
500 rpm
